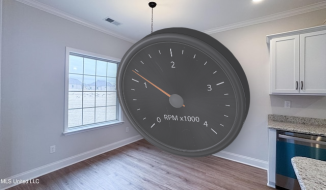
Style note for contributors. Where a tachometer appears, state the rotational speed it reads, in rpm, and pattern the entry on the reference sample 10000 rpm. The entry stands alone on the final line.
1200 rpm
